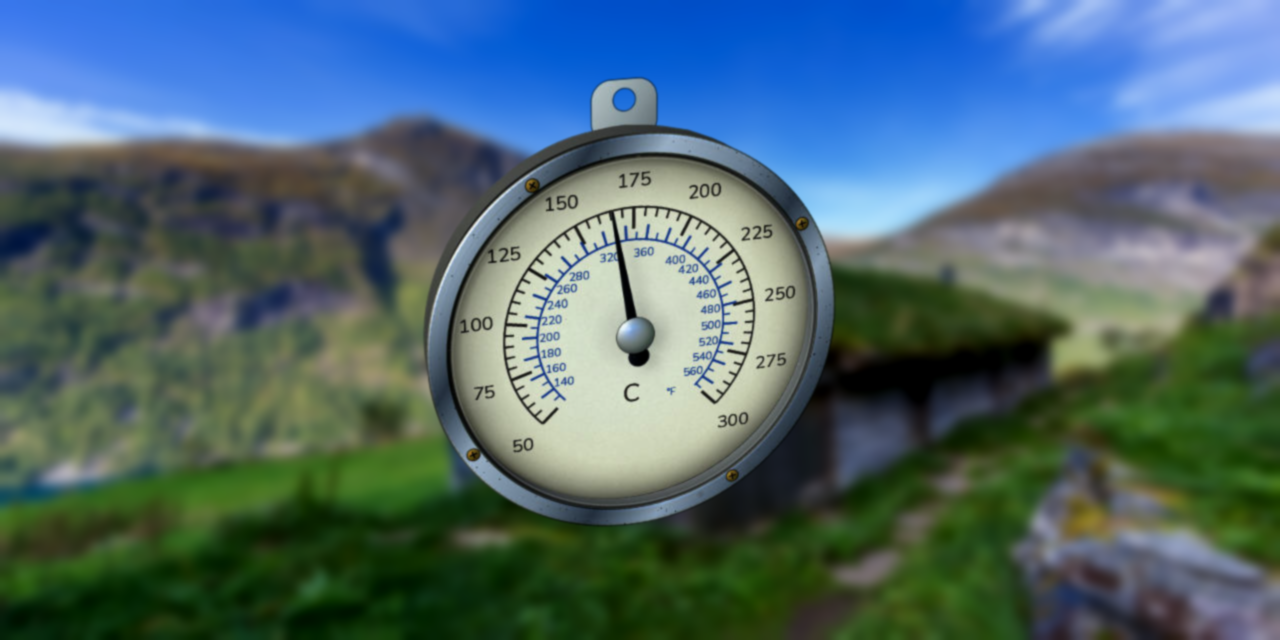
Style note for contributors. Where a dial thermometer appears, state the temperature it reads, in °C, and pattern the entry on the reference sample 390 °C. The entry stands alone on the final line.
165 °C
